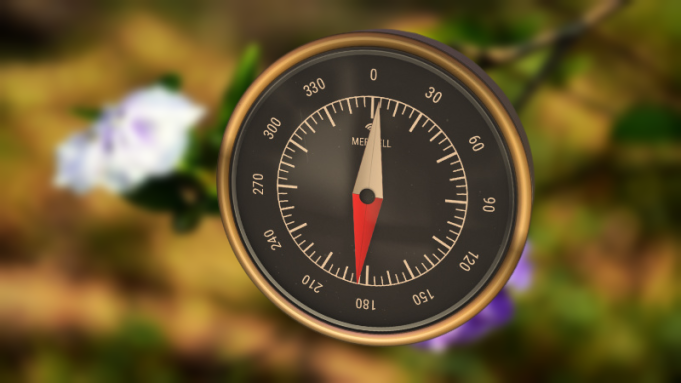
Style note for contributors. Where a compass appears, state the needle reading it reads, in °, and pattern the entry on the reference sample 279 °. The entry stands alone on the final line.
185 °
